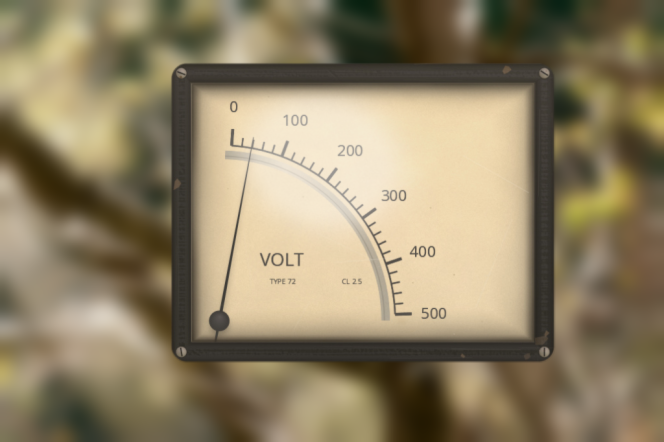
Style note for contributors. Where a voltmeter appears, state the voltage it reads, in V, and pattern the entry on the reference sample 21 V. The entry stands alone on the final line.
40 V
